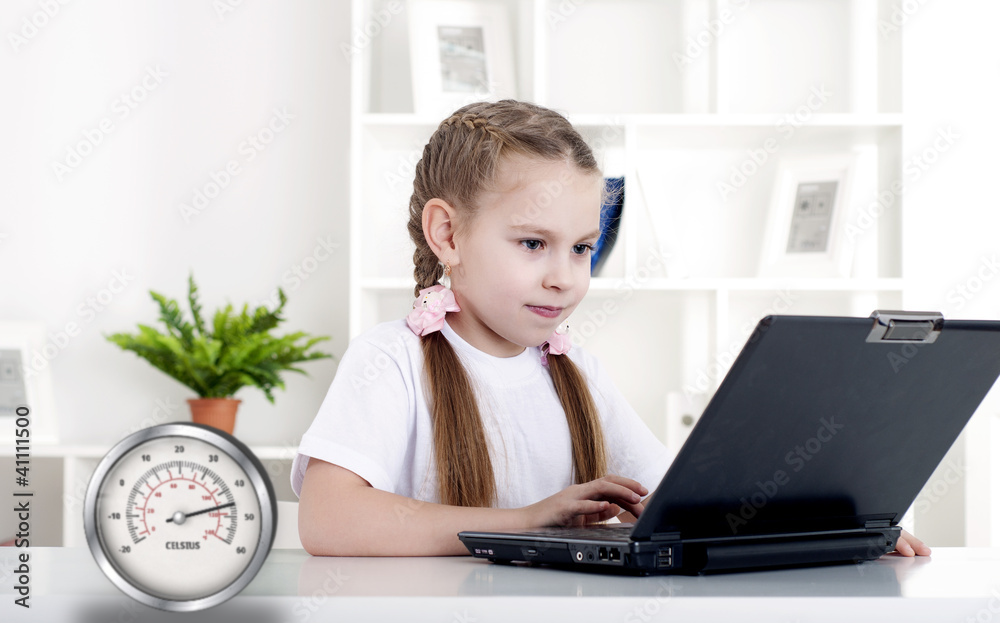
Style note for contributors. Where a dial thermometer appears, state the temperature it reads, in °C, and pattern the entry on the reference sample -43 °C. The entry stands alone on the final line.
45 °C
